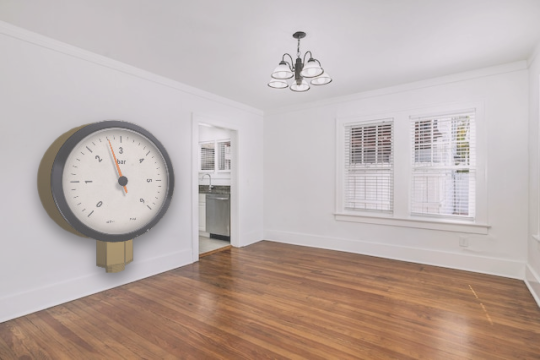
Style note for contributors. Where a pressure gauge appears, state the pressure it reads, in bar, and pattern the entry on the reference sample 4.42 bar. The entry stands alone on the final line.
2.6 bar
